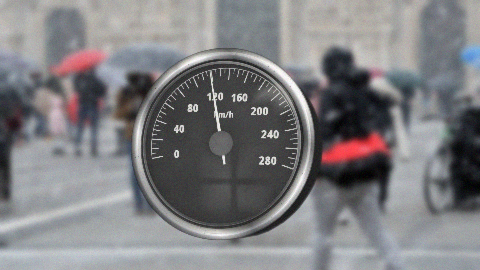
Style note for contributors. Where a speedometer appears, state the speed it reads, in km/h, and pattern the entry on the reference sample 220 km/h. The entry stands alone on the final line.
120 km/h
